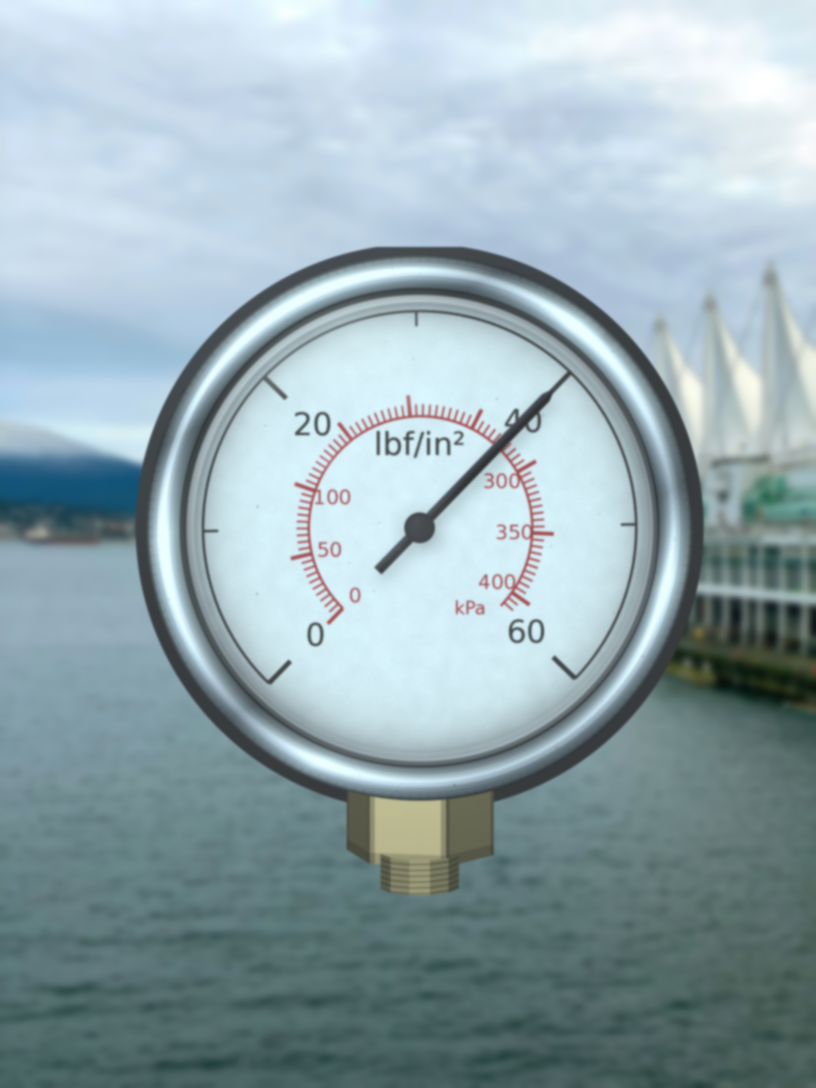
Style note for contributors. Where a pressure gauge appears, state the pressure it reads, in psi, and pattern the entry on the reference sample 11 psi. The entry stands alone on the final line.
40 psi
